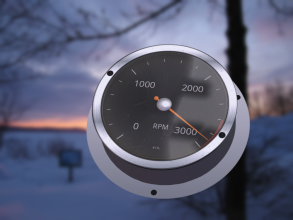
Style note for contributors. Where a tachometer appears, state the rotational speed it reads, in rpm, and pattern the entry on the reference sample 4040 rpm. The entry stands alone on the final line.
2900 rpm
